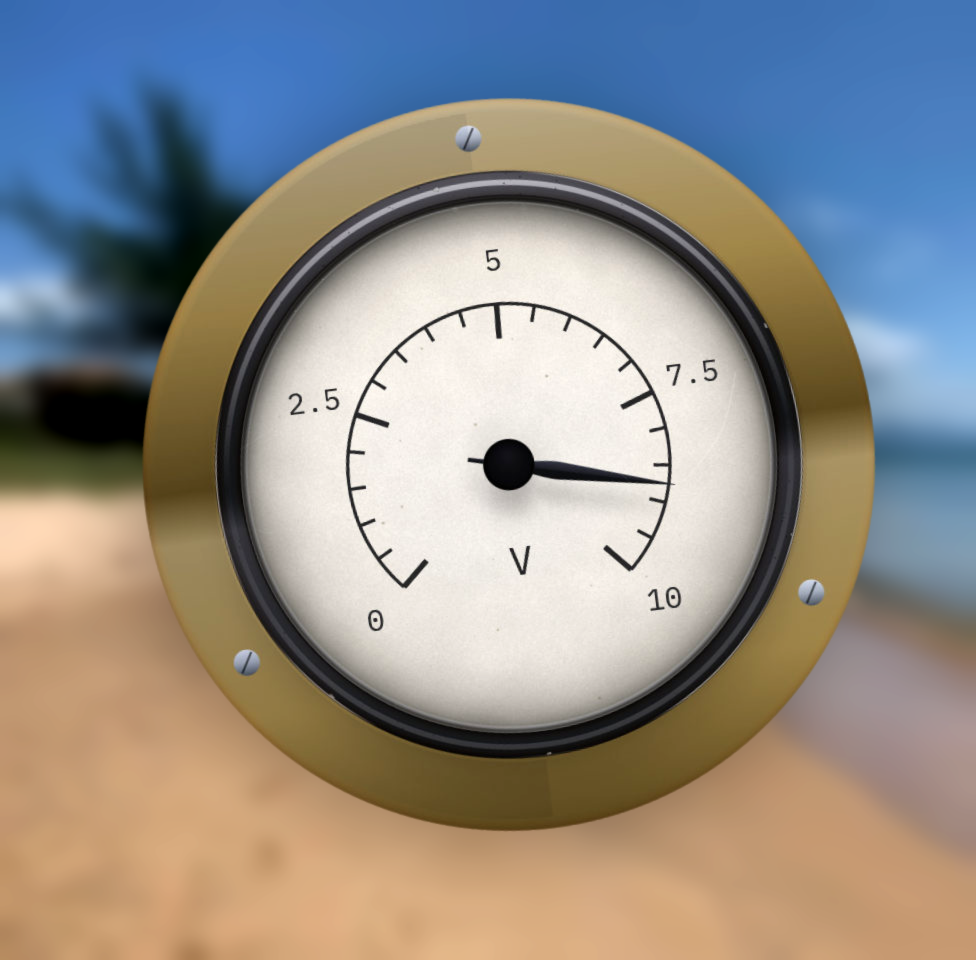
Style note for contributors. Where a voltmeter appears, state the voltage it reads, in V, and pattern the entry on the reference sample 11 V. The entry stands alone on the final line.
8.75 V
